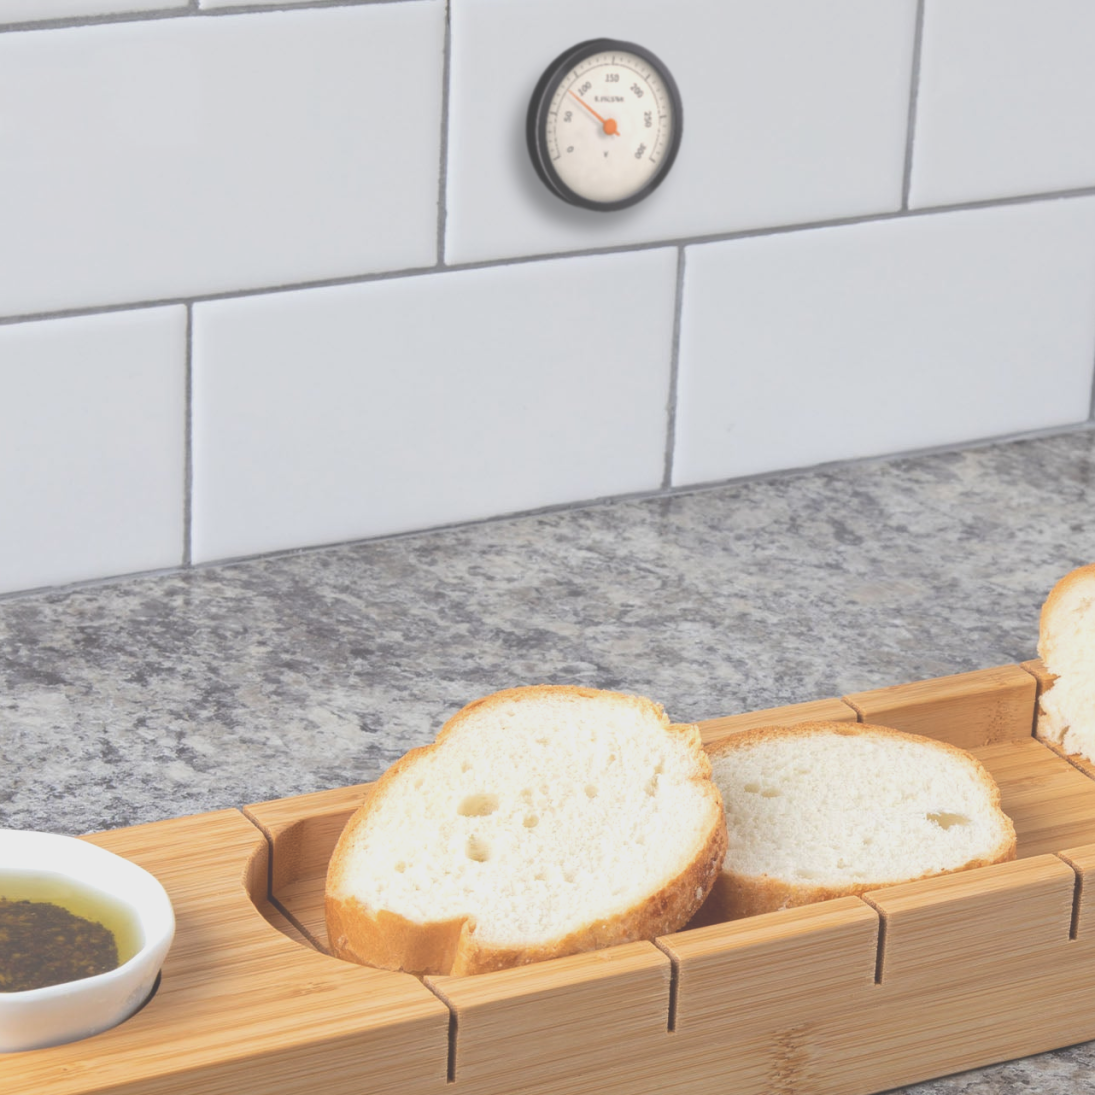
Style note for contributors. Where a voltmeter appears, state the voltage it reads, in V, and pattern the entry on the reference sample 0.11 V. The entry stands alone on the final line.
80 V
